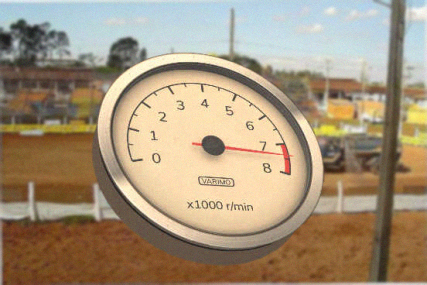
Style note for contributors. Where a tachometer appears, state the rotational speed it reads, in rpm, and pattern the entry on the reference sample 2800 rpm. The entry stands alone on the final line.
7500 rpm
